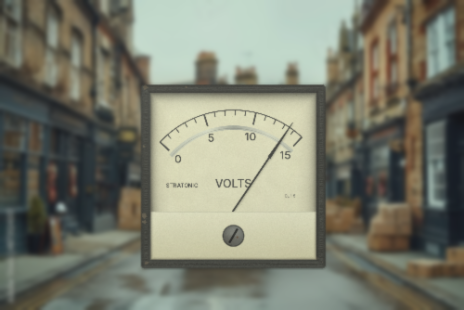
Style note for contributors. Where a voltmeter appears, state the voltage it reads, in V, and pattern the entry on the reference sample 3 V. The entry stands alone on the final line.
13.5 V
